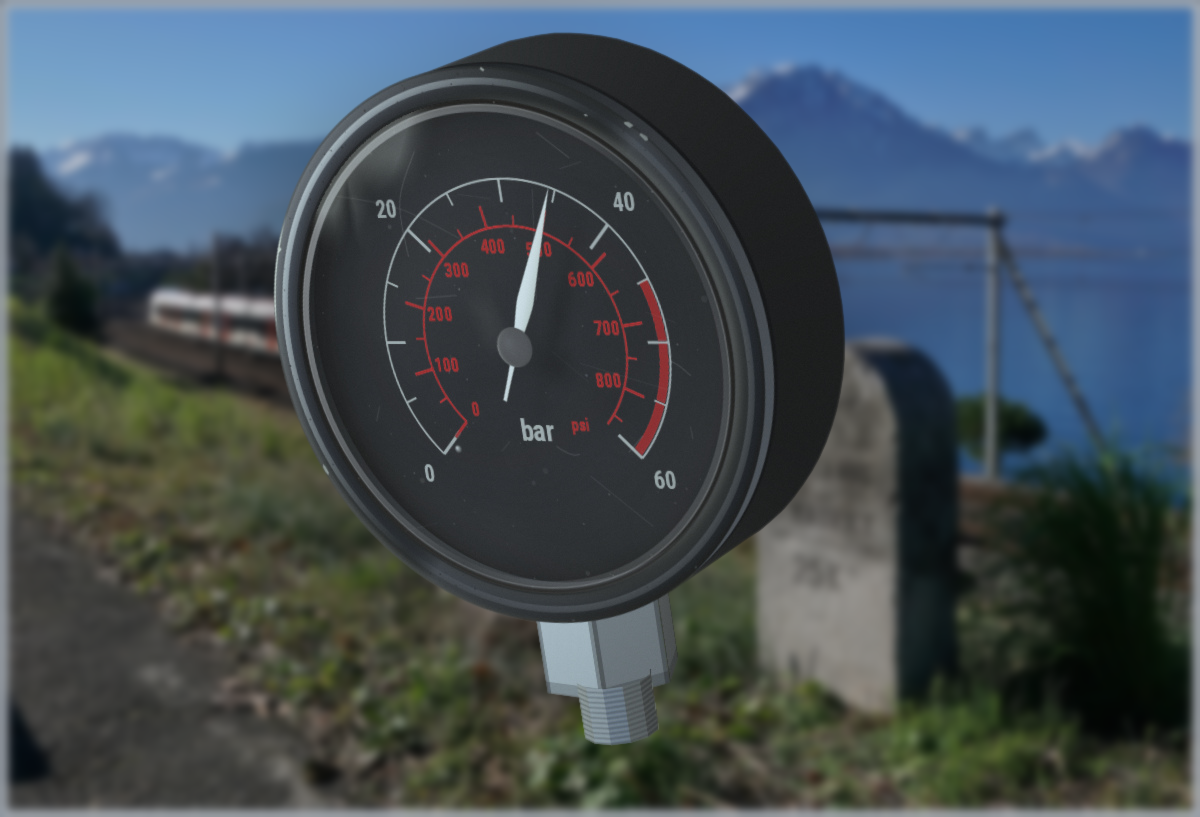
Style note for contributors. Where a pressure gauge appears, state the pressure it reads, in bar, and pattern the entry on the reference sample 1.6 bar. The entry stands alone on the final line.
35 bar
